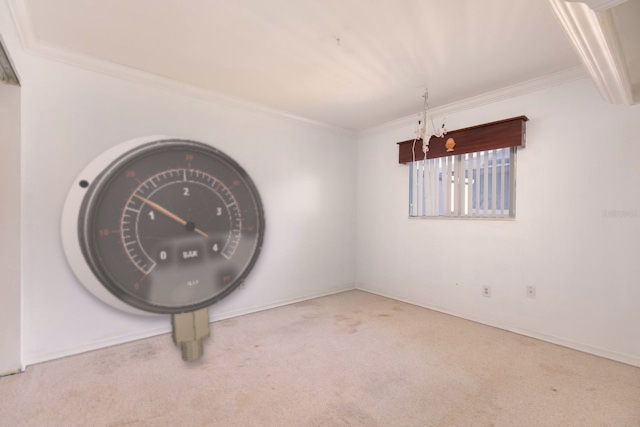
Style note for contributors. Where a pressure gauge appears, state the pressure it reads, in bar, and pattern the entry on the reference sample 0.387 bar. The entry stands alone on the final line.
1.2 bar
